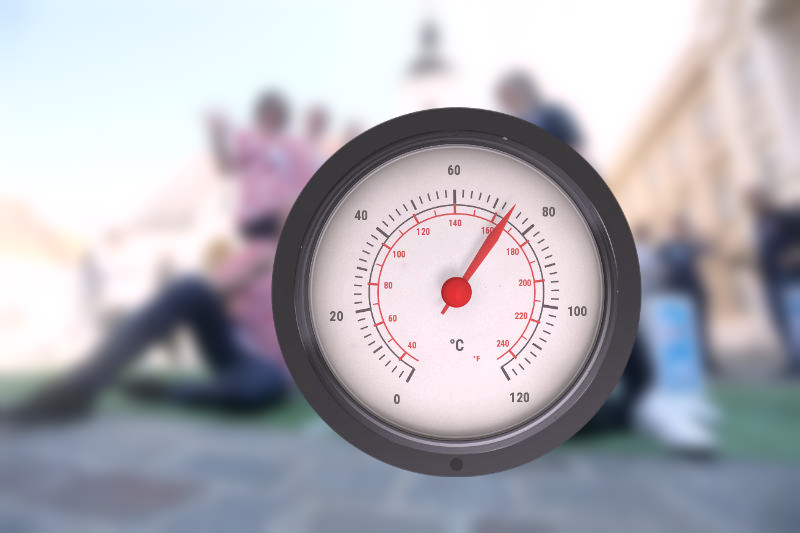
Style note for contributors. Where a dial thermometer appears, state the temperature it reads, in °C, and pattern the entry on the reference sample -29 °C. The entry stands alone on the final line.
74 °C
